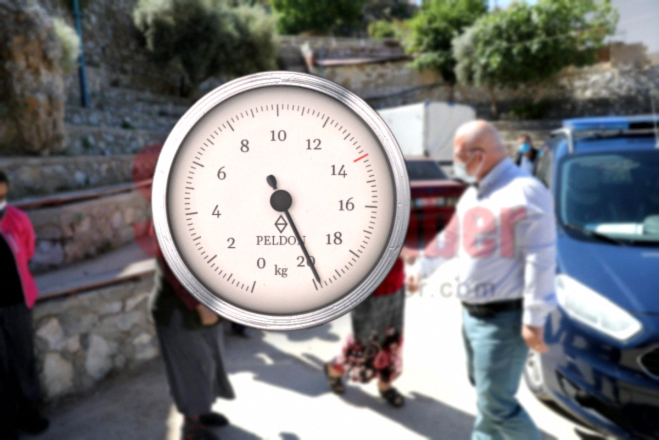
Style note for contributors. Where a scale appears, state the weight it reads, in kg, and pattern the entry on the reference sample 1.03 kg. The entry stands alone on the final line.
19.8 kg
